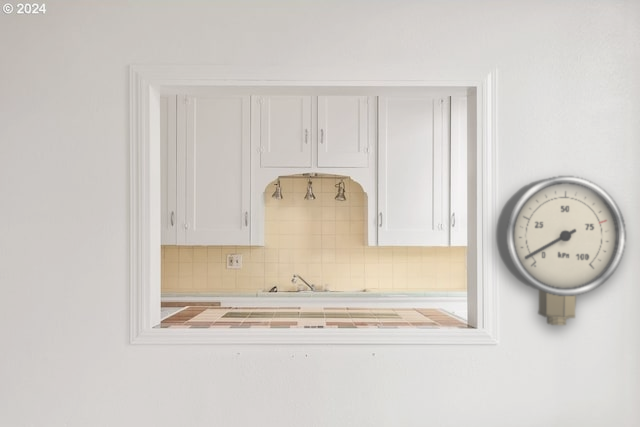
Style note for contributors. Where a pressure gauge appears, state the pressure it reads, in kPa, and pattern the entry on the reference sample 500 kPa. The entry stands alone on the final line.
5 kPa
